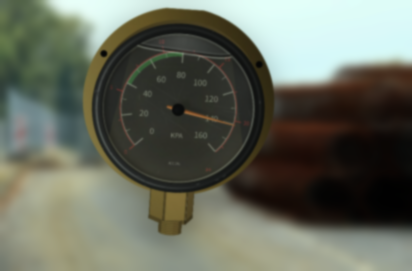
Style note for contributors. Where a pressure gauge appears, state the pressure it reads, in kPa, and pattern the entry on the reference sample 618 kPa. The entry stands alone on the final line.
140 kPa
